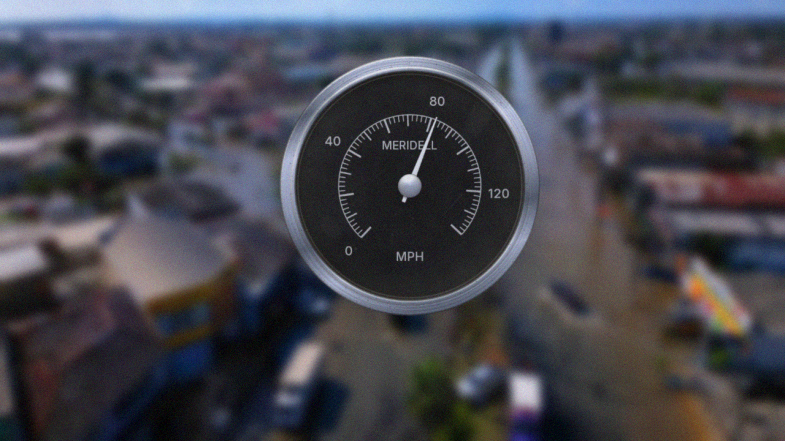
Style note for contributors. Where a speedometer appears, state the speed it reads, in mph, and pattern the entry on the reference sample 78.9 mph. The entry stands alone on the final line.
82 mph
